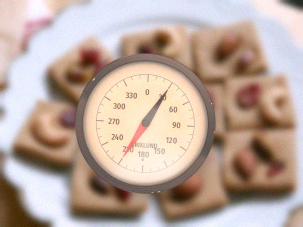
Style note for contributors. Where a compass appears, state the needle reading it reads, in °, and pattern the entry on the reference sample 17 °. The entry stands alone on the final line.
210 °
